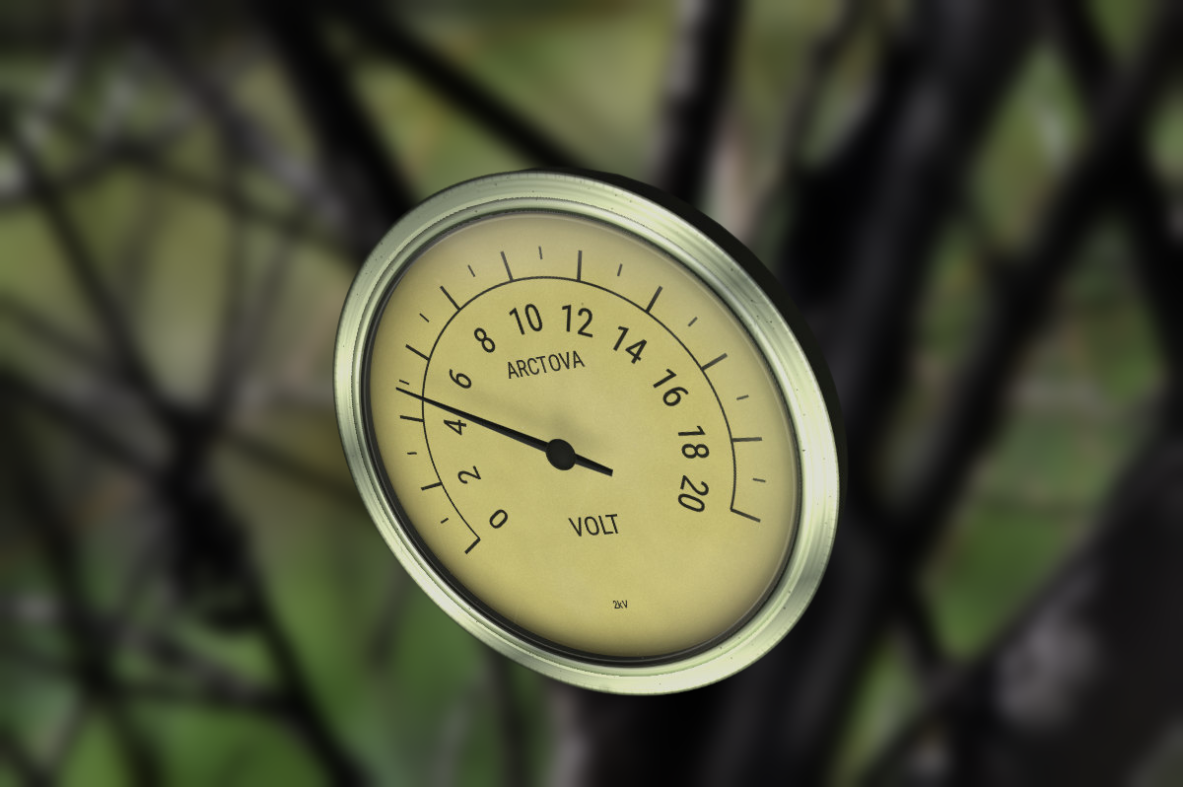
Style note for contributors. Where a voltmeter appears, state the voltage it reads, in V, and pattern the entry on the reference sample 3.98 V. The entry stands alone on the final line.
5 V
